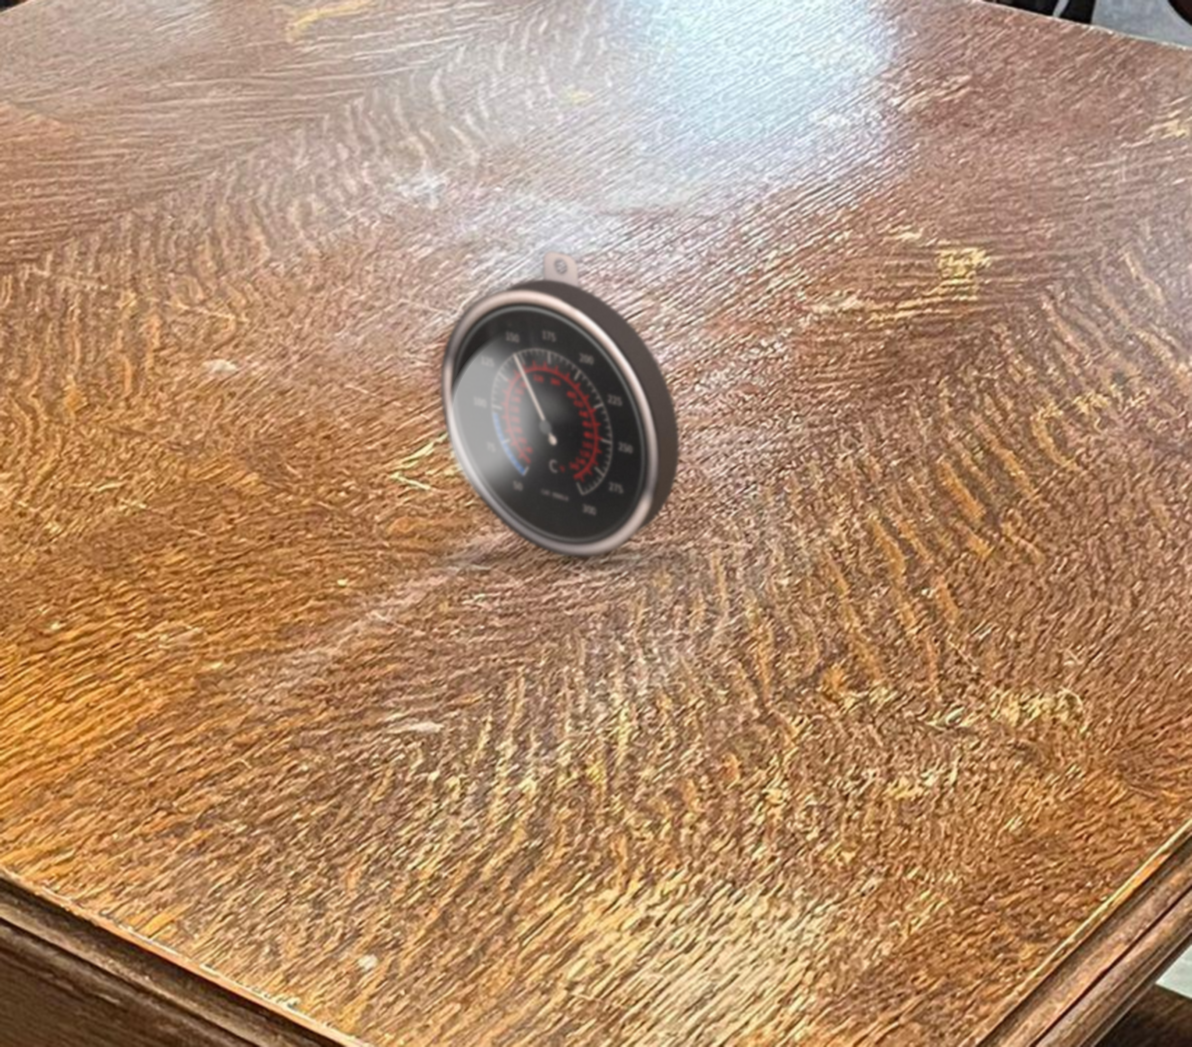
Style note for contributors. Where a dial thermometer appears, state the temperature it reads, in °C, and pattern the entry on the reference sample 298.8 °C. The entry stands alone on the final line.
150 °C
